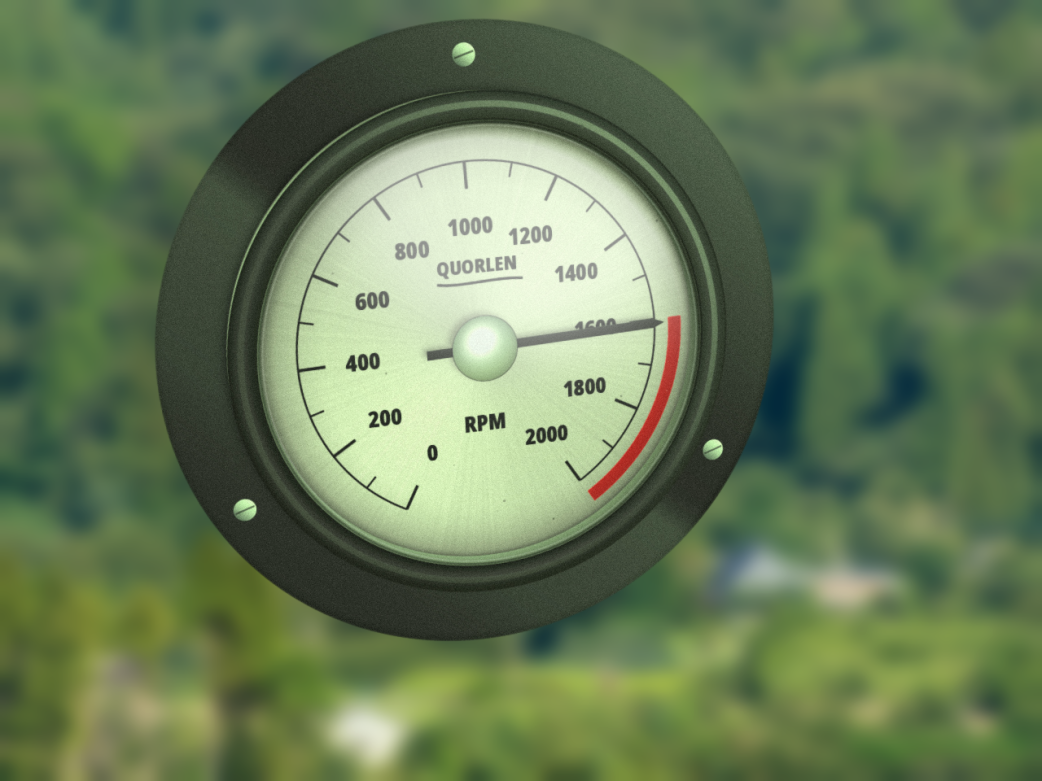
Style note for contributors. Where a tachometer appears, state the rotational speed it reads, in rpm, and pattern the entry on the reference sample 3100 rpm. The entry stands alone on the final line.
1600 rpm
